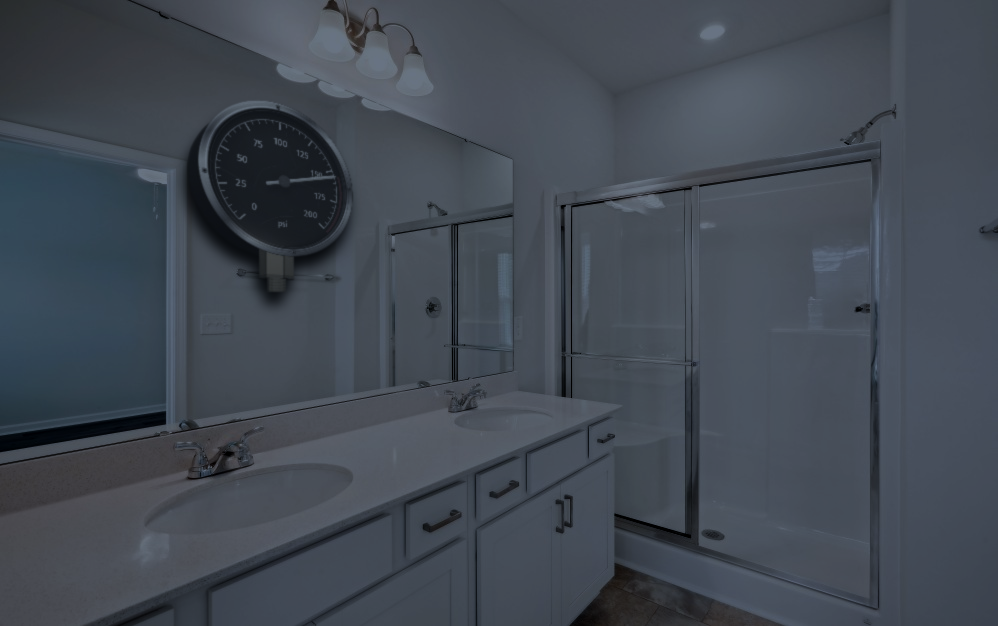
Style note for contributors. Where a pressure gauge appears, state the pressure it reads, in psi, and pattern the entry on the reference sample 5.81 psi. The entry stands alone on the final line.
155 psi
